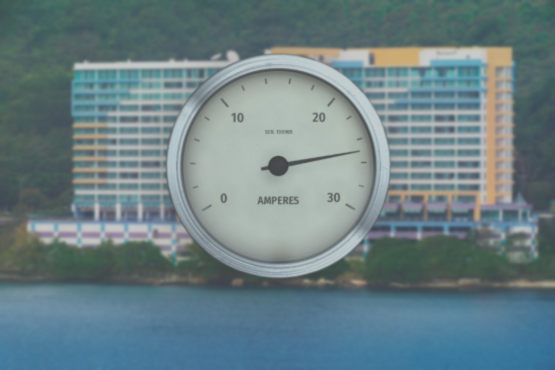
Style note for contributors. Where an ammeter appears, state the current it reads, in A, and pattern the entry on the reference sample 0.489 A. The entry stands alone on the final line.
25 A
